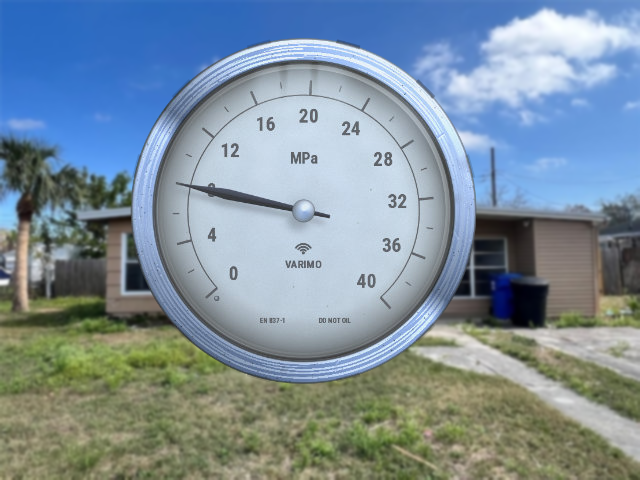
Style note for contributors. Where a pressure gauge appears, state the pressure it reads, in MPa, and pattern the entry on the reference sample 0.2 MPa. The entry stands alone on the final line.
8 MPa
